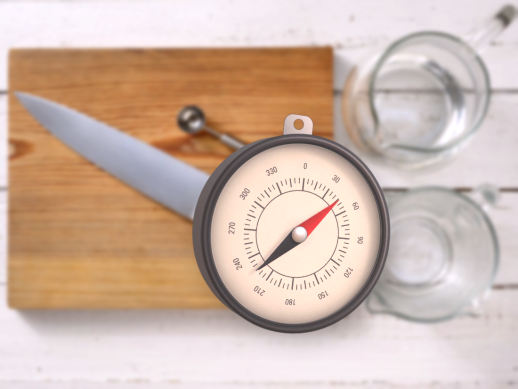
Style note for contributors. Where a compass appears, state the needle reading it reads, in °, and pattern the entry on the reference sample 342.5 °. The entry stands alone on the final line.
45 °
